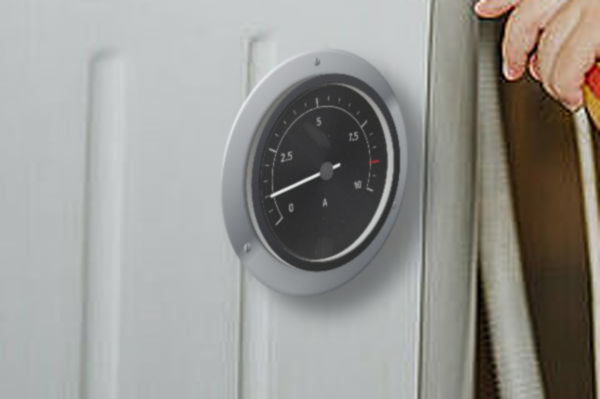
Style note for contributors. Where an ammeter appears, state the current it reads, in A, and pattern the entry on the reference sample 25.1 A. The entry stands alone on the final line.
1 A
